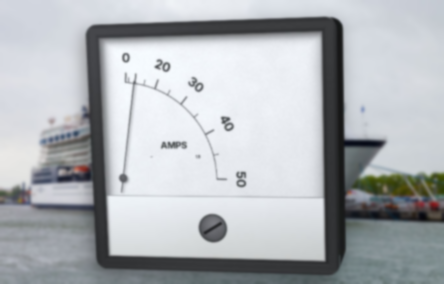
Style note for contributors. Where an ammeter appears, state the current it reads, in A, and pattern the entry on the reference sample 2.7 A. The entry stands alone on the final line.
10 A
